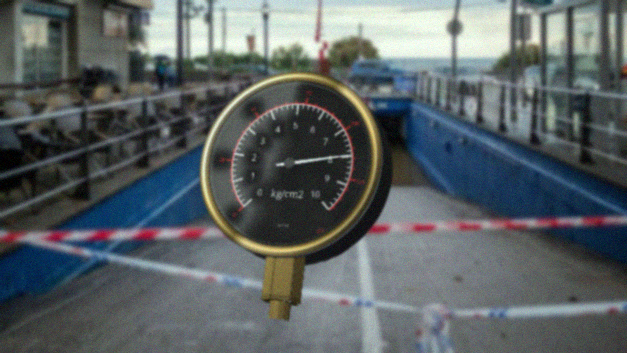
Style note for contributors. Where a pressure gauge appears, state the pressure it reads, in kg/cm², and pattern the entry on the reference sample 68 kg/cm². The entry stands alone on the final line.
8 kg/cm²
